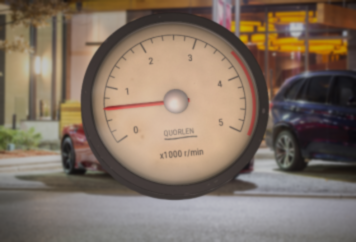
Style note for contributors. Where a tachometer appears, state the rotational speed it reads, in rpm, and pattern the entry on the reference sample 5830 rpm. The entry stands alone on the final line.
600 rpm
